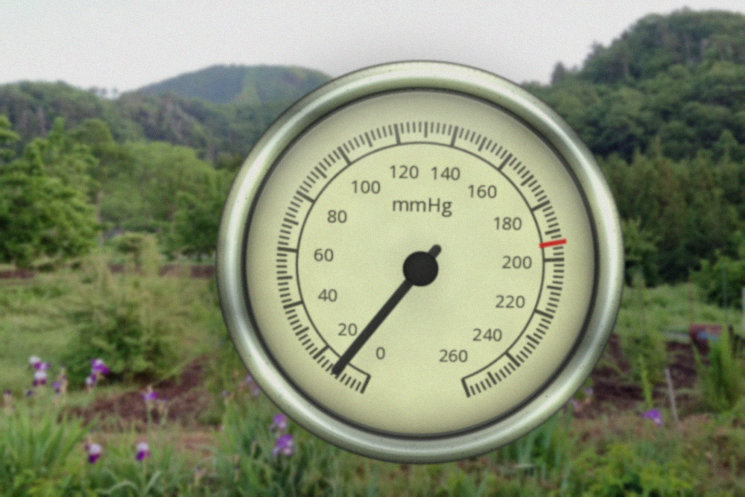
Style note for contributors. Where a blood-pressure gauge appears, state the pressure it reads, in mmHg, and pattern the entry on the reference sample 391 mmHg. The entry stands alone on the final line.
12 mmHg
